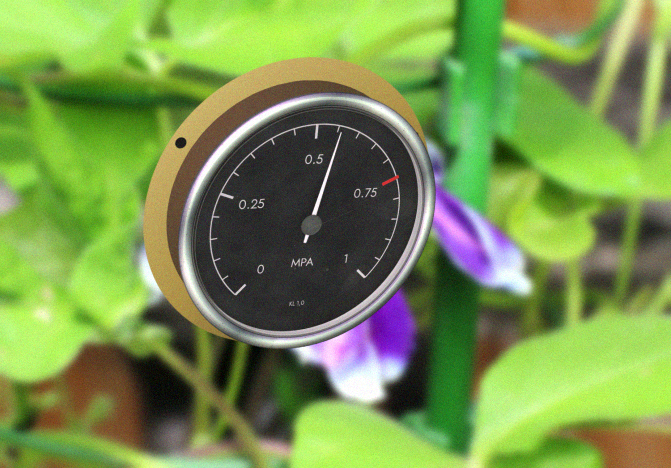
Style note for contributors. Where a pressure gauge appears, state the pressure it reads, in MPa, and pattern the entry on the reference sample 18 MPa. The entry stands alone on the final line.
0.55 MPa
